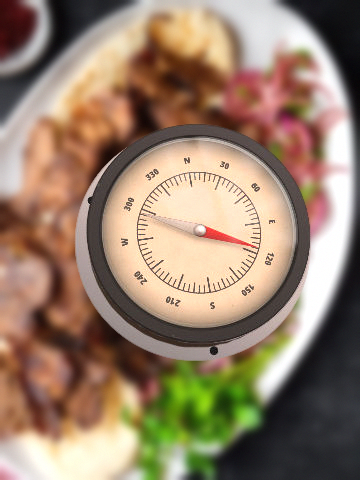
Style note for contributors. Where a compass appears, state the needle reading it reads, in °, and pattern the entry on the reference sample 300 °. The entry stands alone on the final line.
115 °
